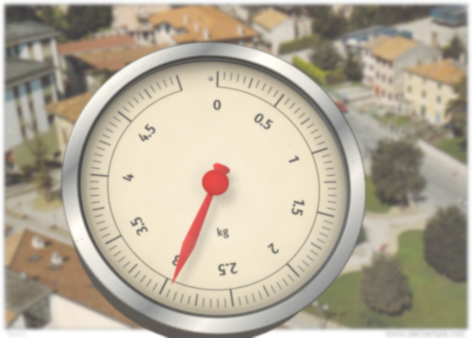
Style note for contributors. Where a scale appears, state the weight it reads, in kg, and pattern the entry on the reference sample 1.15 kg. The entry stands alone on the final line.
2.95 kg
